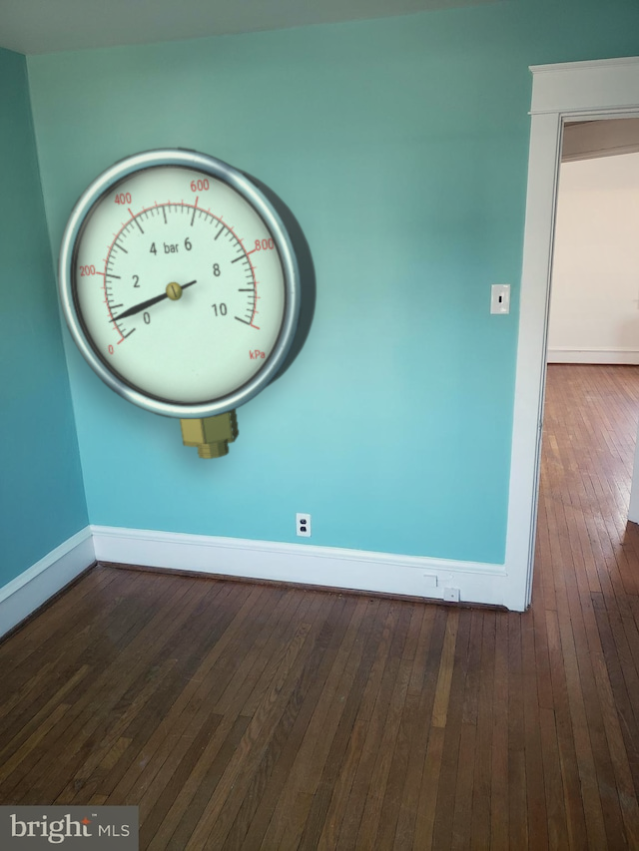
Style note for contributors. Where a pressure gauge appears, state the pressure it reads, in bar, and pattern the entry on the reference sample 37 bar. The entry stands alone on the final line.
0.6 bar
